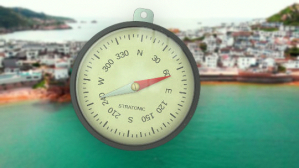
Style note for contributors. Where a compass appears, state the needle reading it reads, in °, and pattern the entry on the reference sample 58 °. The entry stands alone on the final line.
65 °
